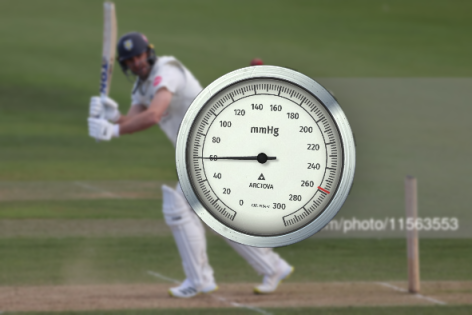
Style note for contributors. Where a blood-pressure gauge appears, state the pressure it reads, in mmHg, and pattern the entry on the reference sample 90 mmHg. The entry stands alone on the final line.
60 mmHg
